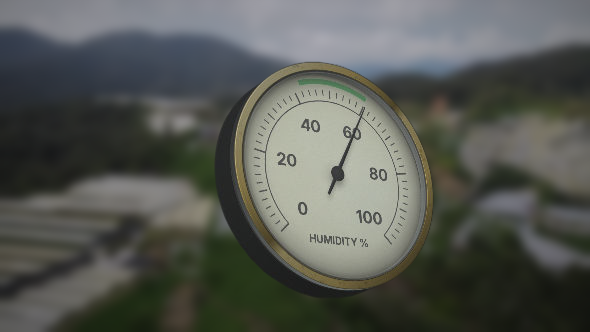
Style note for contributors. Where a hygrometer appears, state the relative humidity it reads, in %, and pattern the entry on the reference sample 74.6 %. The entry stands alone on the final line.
60 %
